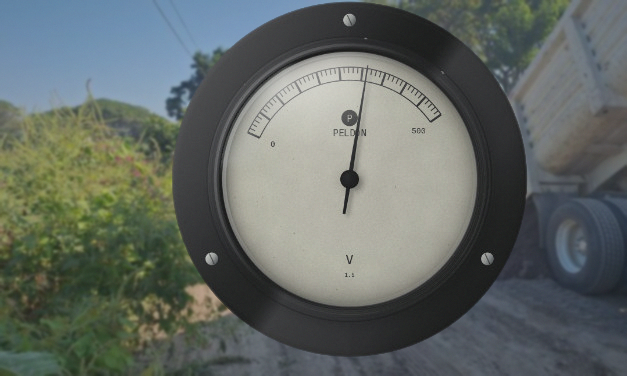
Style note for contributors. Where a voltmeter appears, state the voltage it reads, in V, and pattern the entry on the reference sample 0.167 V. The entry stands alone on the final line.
310 V
